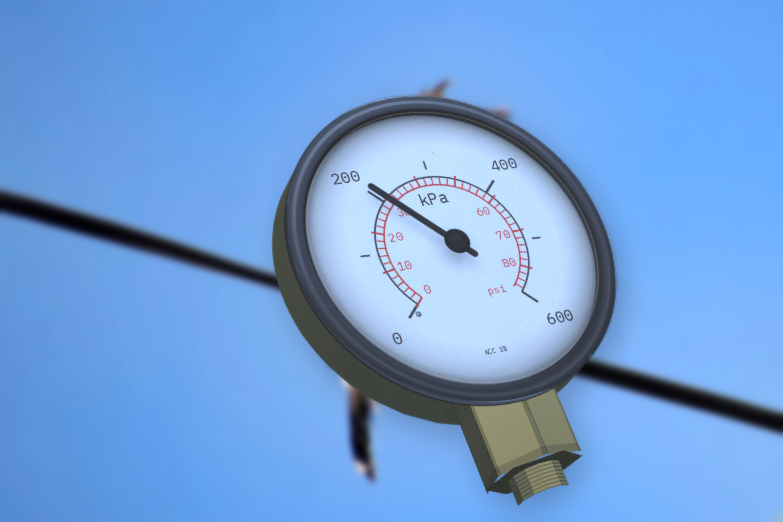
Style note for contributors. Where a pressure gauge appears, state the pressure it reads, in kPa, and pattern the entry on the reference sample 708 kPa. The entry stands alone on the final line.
200 kPa
